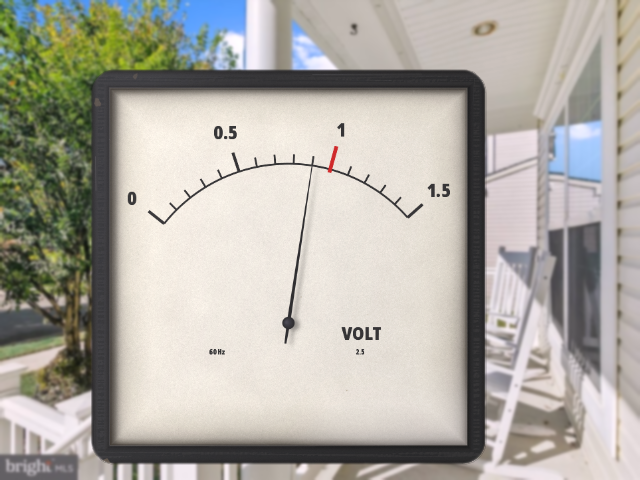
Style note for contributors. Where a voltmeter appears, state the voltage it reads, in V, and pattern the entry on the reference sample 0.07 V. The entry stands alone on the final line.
0.9 V
